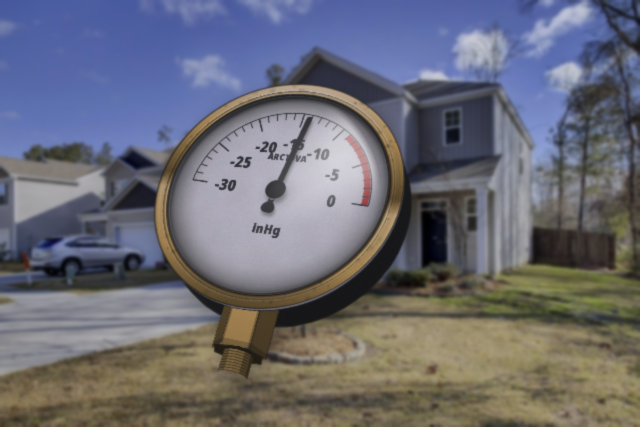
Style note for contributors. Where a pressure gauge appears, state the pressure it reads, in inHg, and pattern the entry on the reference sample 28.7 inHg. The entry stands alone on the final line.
-14 inHg
